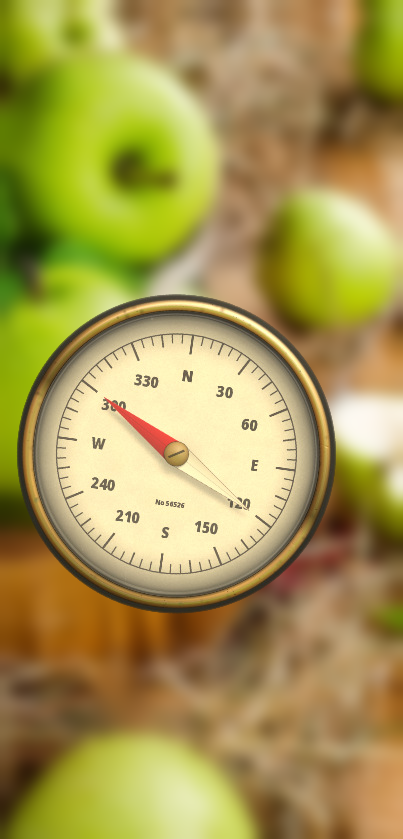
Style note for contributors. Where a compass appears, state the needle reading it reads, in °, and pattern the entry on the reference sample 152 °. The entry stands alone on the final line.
300 °
